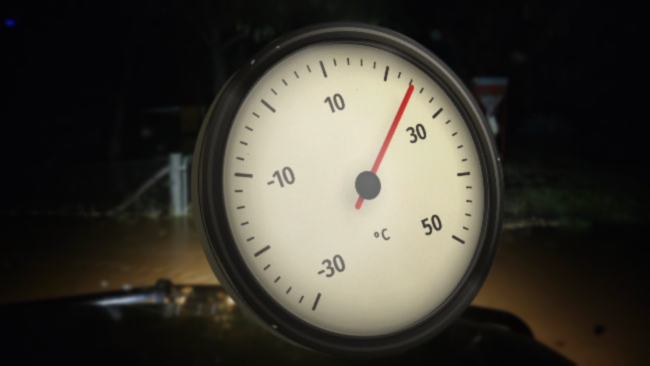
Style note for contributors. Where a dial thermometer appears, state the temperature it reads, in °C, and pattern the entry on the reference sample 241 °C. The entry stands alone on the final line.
24 °C
